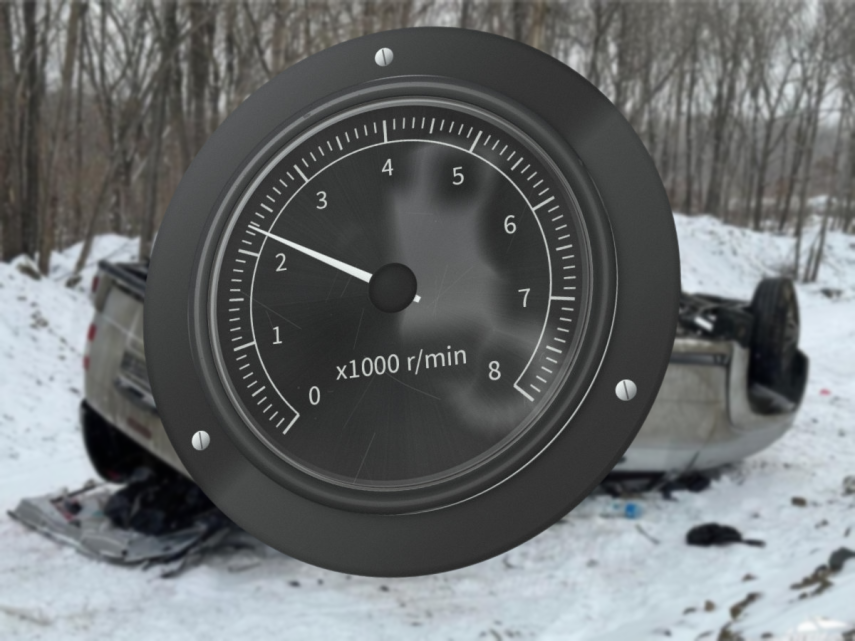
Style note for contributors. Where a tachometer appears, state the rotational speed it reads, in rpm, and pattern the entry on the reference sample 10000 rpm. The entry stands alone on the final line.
2250 rpm
